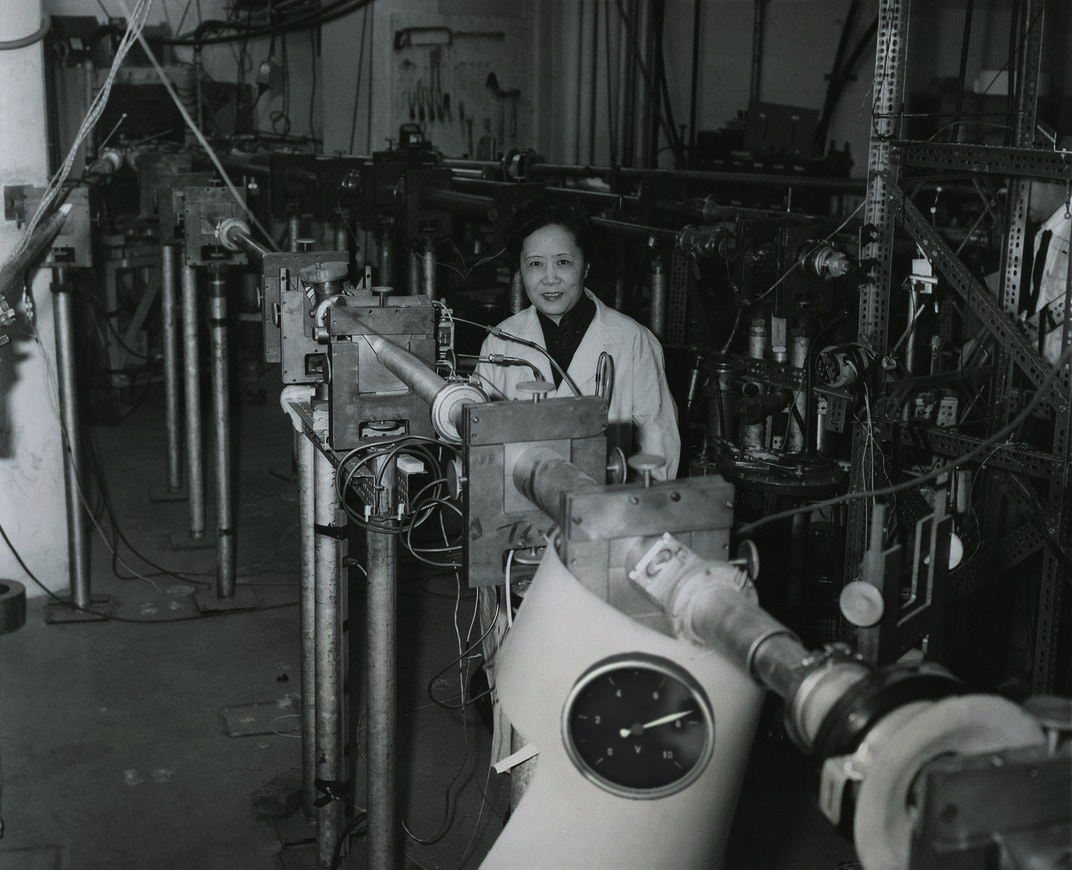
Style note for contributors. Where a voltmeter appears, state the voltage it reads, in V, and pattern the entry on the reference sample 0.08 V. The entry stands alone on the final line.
7.5 V
